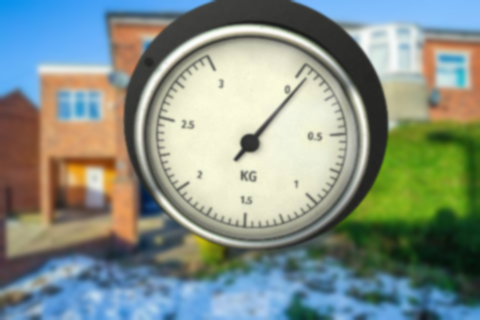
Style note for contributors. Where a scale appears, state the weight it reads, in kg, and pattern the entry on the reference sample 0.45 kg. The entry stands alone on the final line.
0.05 kg
